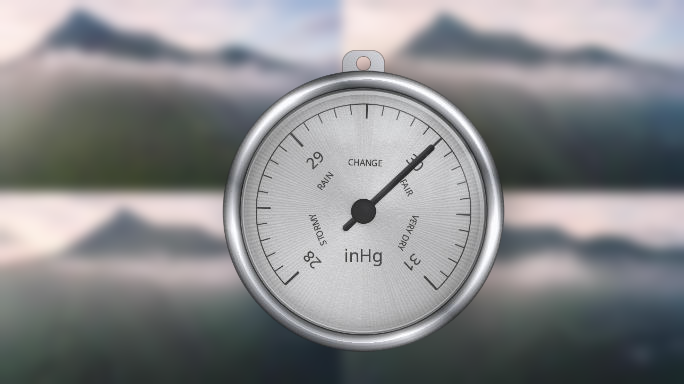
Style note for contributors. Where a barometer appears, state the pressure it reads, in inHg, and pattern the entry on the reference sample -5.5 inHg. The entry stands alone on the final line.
30 inHg
